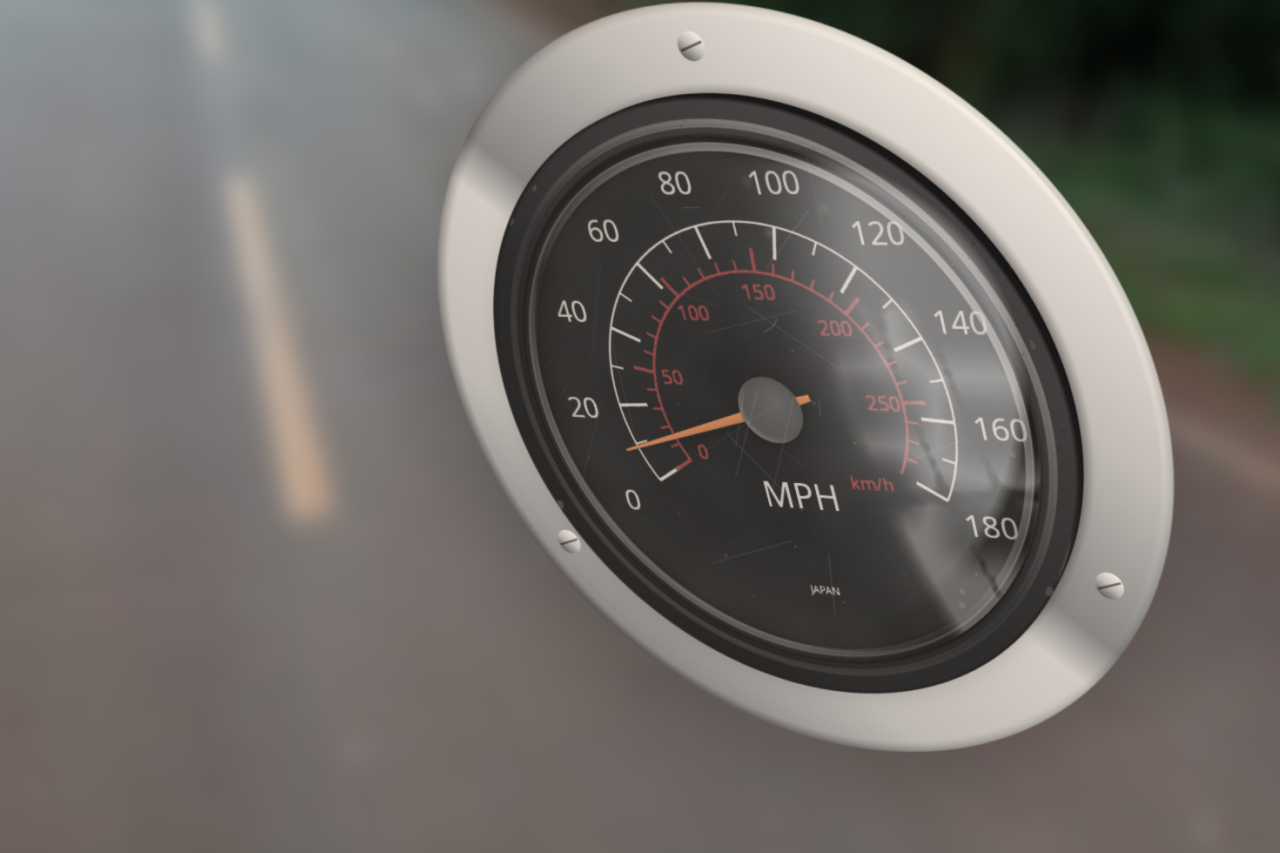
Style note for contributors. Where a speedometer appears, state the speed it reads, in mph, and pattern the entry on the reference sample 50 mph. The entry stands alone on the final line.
10 mph
